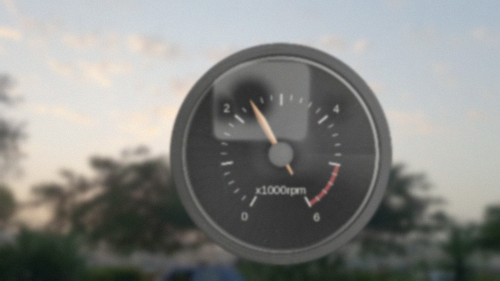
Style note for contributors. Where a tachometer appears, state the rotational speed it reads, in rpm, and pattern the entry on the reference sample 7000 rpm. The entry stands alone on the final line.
2400 rpm
